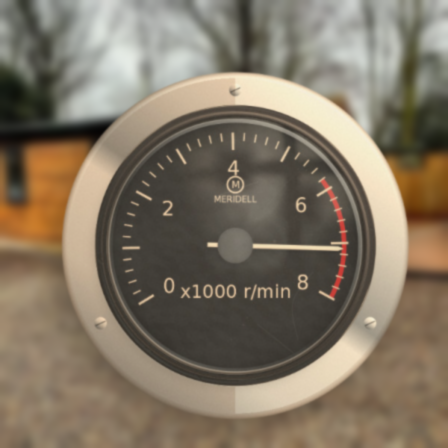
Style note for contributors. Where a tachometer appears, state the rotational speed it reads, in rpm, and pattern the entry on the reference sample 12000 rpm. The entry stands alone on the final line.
7100 rpm
